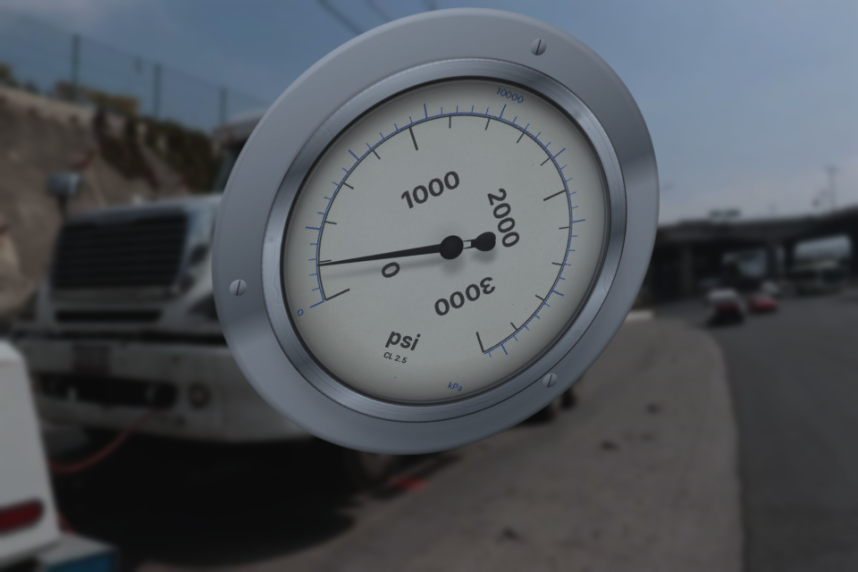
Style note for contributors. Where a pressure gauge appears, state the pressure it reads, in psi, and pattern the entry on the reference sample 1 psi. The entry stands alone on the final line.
200 psi
